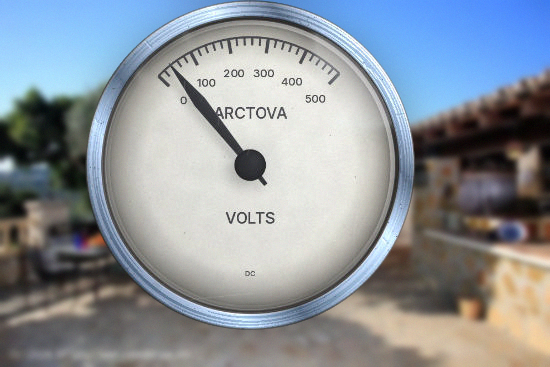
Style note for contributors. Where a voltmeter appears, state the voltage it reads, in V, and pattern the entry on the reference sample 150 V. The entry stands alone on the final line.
40 V
